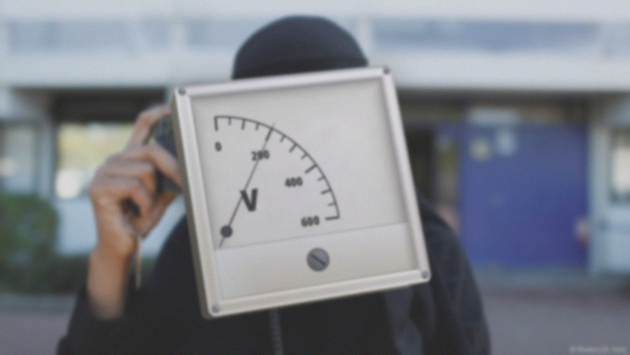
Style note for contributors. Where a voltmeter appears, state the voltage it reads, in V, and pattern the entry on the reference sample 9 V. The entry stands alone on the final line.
200 V
